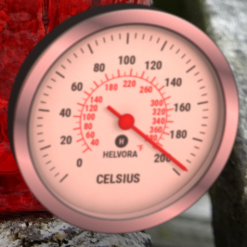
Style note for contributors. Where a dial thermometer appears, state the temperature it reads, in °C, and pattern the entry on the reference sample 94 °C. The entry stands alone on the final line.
196 °C
